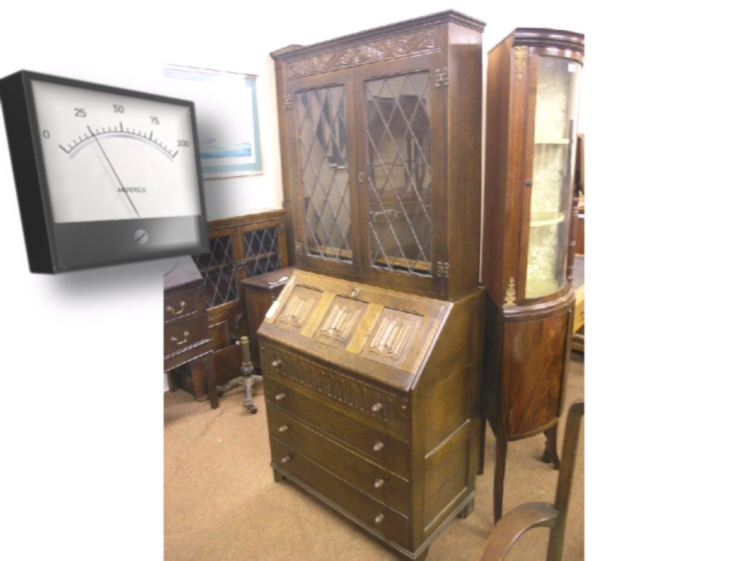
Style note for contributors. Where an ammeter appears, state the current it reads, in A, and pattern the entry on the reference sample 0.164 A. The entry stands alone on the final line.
25 A
